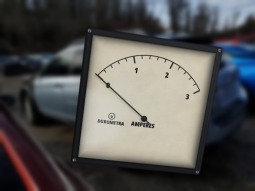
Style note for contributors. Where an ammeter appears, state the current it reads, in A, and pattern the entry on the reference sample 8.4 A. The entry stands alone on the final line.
0 A
